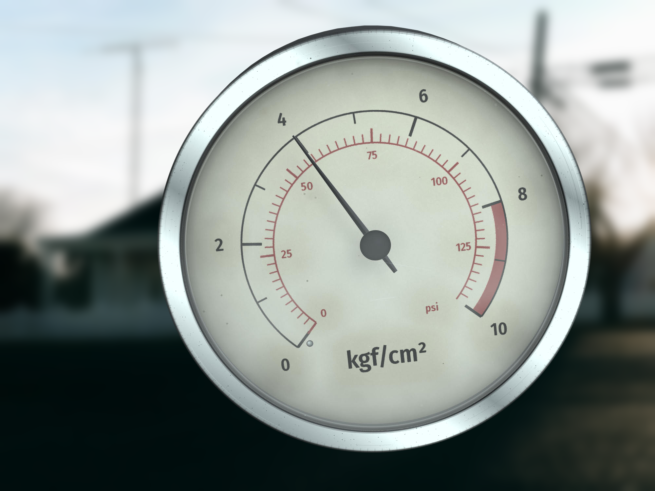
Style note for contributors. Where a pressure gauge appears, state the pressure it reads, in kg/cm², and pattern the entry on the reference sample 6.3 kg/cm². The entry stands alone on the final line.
4 kg/cm²
